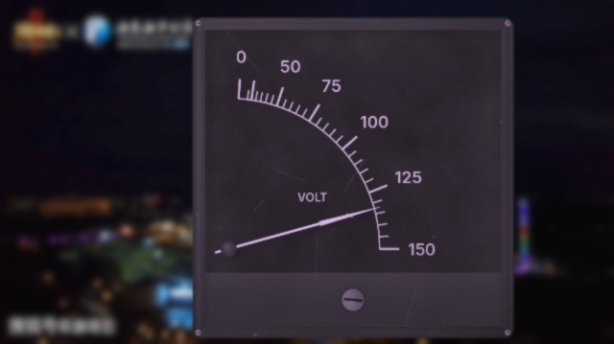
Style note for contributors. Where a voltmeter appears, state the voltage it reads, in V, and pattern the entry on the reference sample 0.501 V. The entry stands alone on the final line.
132.5 V
